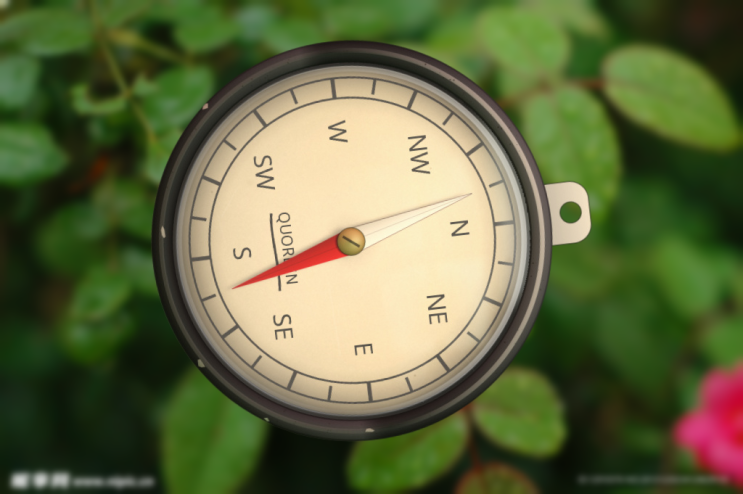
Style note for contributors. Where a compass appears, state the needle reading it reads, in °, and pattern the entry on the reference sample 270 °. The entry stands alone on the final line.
165 °
